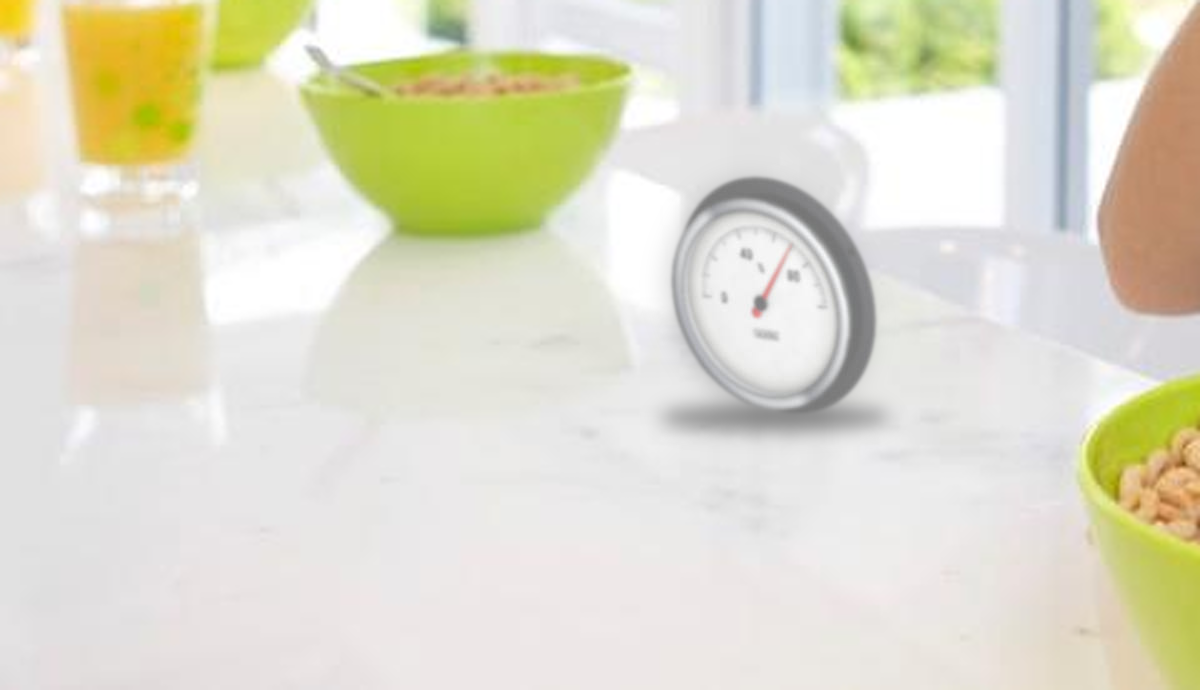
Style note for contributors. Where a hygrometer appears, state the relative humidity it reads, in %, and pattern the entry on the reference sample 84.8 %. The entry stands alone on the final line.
70 %
